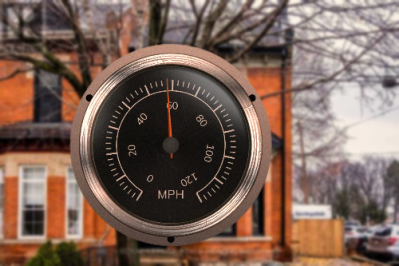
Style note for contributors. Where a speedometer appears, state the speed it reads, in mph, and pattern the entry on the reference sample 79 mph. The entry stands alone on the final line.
58 mph
